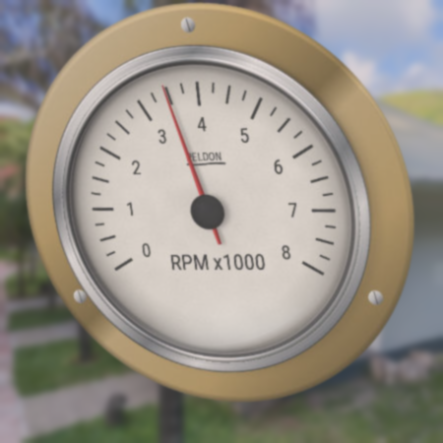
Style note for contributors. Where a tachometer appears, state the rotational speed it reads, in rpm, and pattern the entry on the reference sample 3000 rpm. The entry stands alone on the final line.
3500 rpm
